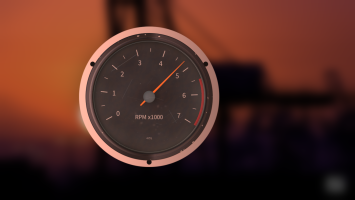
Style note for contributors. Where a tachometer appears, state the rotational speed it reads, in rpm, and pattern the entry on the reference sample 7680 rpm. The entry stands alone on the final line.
4750 rpm
